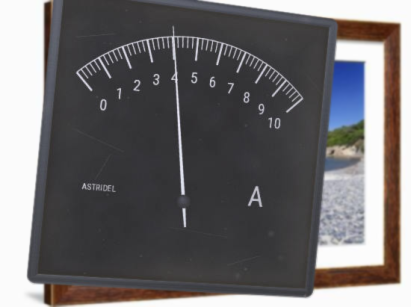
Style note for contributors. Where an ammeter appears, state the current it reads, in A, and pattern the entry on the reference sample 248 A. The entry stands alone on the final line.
4 A
